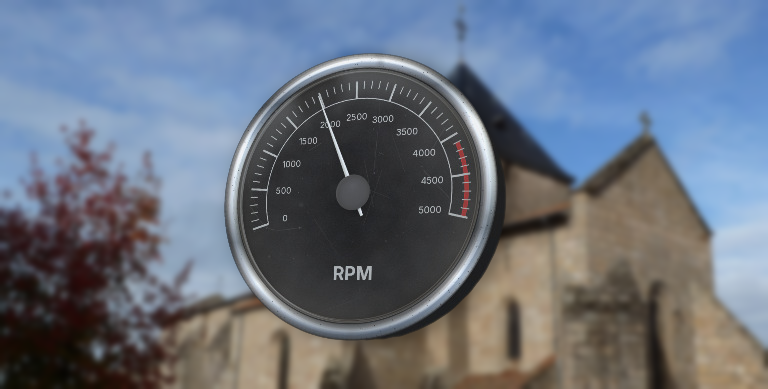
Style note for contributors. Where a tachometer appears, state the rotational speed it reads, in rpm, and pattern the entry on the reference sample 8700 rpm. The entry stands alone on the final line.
2000 rpm
